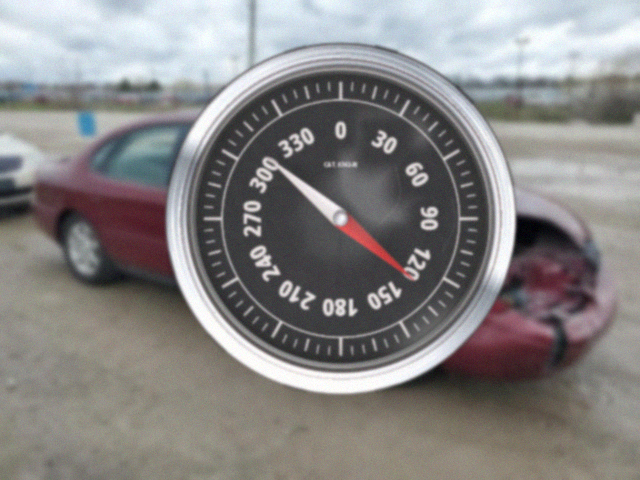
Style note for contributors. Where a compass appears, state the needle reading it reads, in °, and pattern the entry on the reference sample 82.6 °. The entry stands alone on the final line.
130 °
